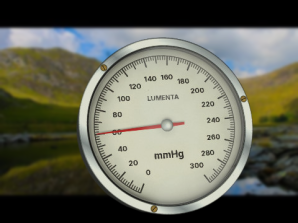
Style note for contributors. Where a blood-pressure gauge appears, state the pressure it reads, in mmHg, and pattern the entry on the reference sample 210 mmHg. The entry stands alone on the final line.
60 mmHg
